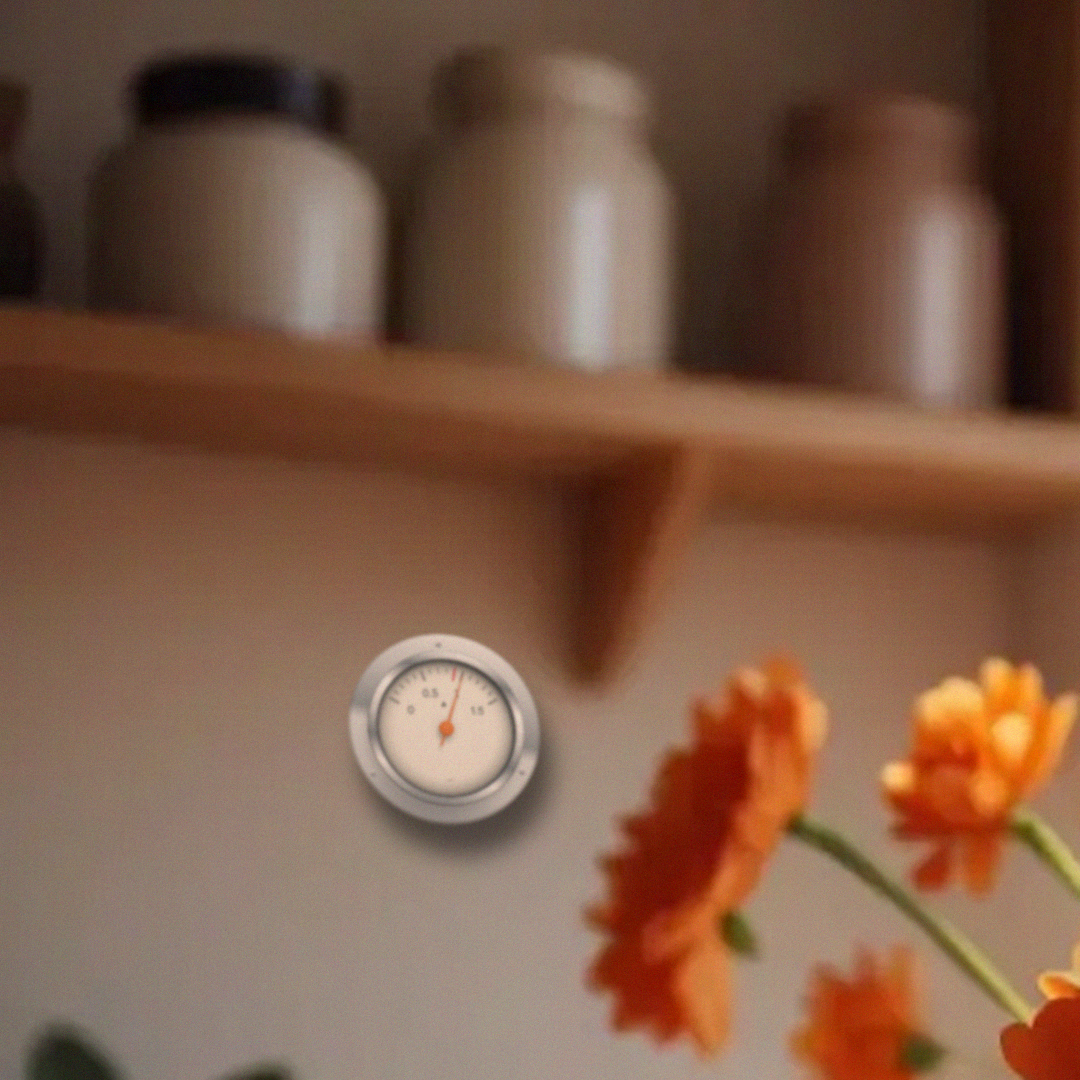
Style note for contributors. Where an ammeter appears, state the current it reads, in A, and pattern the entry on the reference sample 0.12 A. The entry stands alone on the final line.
1 A
